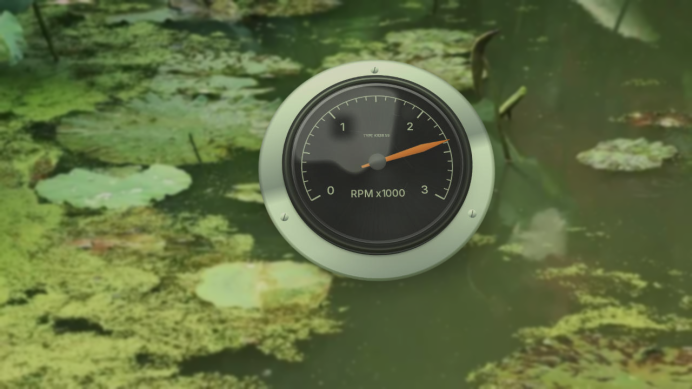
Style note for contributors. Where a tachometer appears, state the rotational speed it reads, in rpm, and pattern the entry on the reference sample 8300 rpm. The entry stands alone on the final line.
2400 rpm
